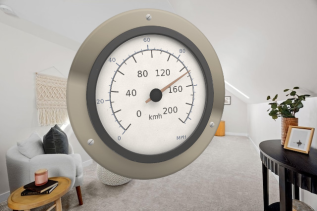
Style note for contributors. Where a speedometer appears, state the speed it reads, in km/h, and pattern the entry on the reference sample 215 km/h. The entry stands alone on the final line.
145 km/h
